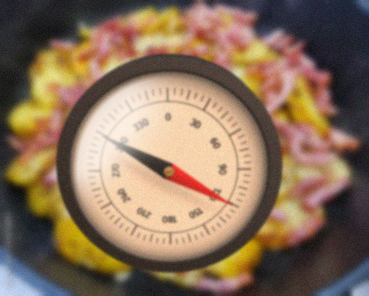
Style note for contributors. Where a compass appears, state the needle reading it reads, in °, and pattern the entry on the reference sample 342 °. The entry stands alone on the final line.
120 °
